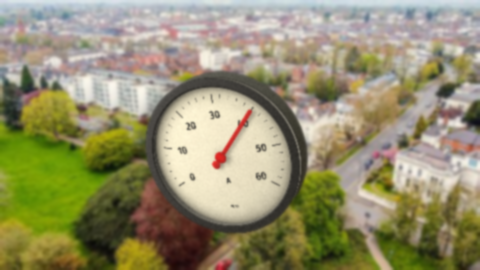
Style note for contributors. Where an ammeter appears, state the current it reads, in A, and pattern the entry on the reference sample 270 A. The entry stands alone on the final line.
40 A
